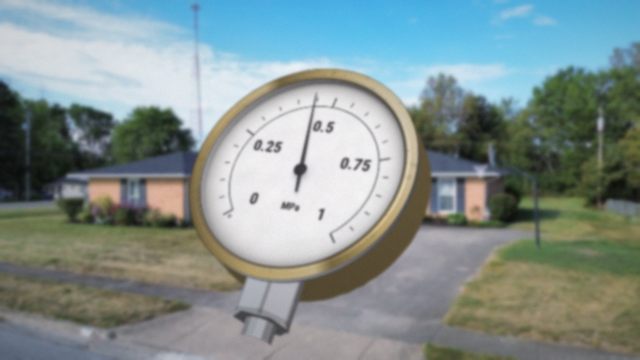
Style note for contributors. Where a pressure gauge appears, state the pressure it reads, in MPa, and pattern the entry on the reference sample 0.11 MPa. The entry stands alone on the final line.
0.45 MPa
